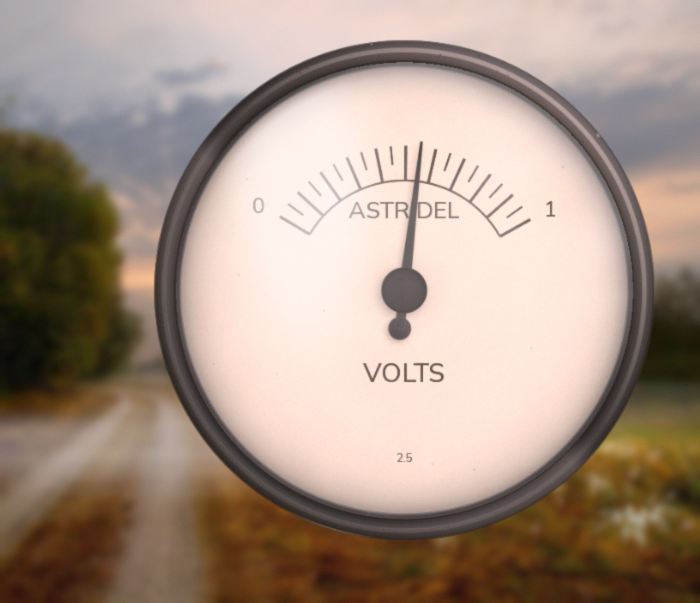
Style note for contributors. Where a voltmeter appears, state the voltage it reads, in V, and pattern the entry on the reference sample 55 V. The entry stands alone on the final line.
0.55 V
